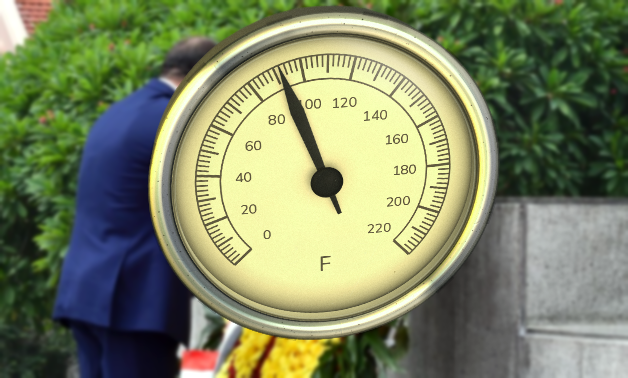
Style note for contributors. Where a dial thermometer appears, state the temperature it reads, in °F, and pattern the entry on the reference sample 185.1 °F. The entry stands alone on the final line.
92 °F
